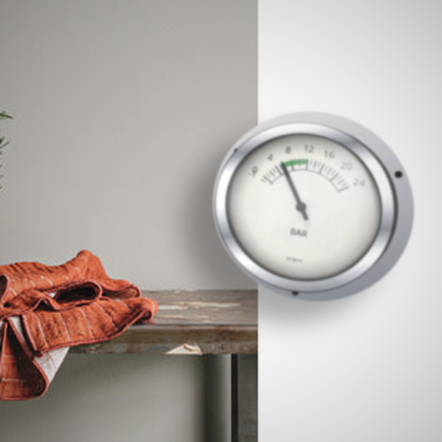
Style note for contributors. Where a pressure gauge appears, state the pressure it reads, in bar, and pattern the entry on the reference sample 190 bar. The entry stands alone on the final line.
6 bar
